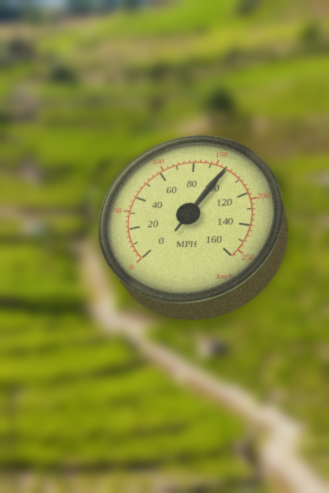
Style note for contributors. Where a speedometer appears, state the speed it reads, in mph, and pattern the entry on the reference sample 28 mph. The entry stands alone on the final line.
100 mph
